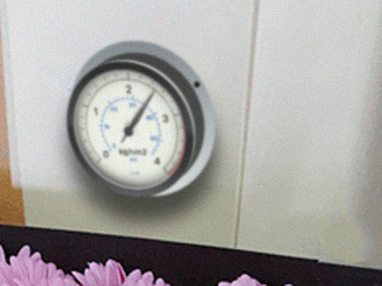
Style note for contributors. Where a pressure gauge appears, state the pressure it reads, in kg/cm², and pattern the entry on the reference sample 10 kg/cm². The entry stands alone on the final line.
2.5 kg/cm²
